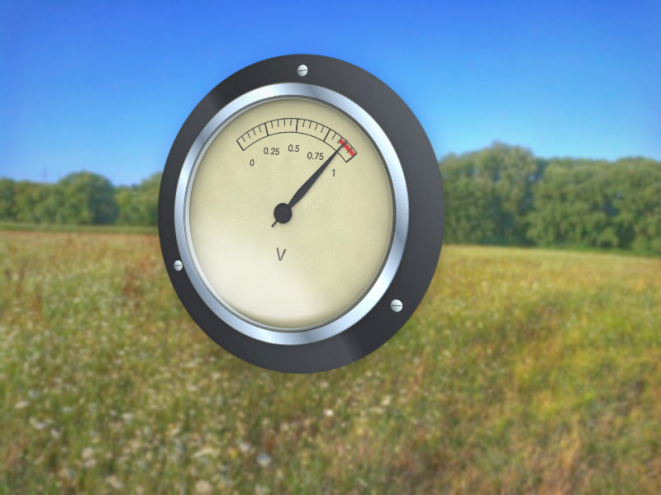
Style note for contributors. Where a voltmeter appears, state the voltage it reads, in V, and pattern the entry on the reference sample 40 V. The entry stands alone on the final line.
0.9 V
